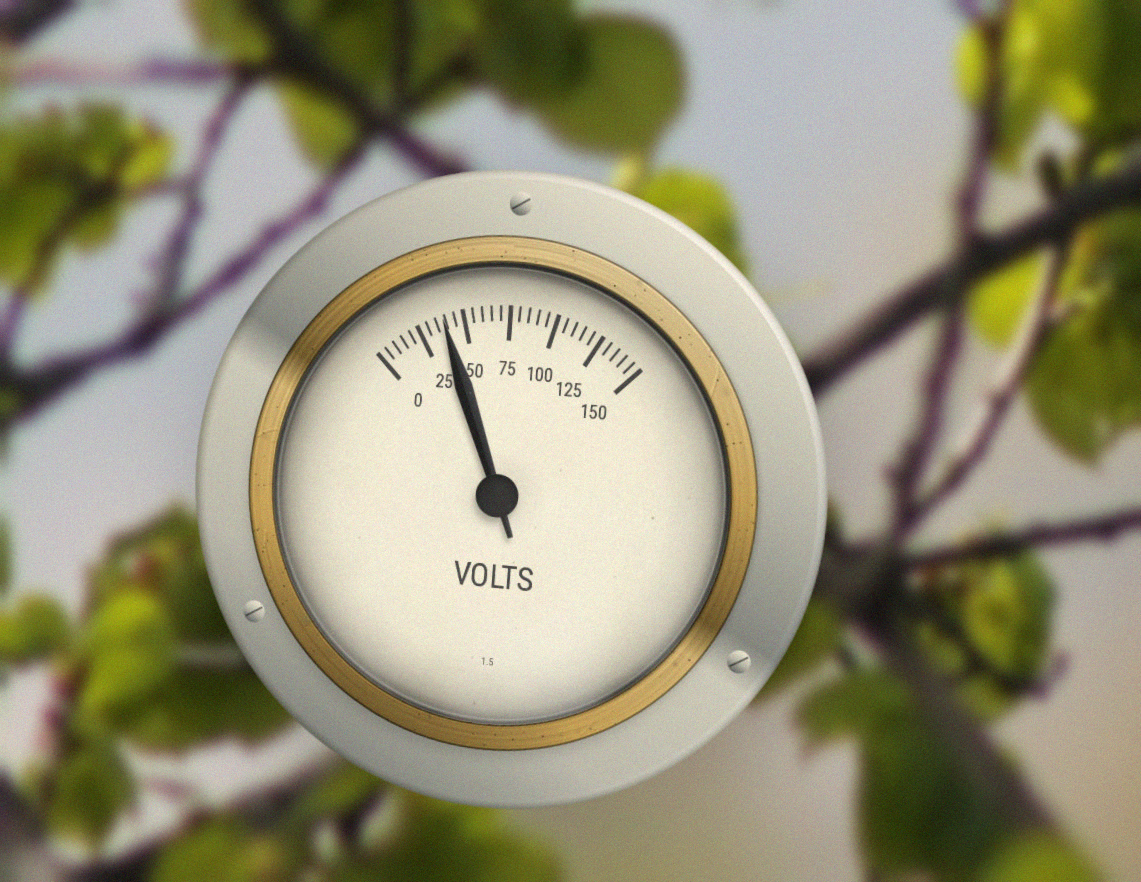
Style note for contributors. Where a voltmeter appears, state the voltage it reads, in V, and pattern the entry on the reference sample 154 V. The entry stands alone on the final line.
40 V
